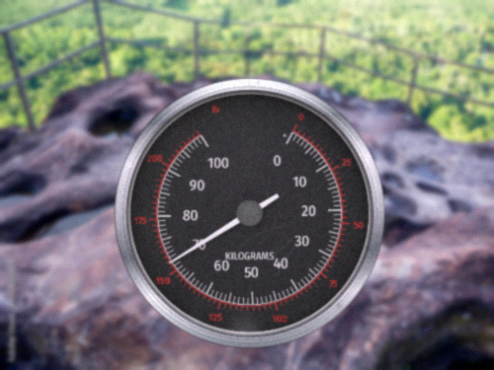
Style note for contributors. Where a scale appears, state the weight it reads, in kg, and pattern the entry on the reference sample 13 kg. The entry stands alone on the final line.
70 kg
